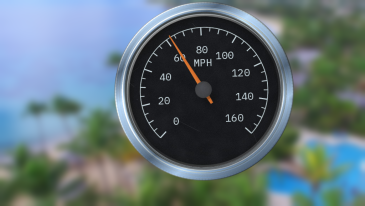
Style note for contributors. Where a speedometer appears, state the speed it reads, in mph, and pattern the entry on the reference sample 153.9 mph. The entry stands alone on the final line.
62.5 mph
